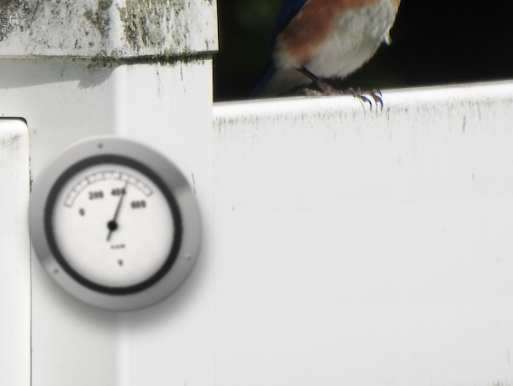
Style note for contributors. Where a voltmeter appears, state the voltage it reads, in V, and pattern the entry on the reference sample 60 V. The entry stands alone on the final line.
450 V
